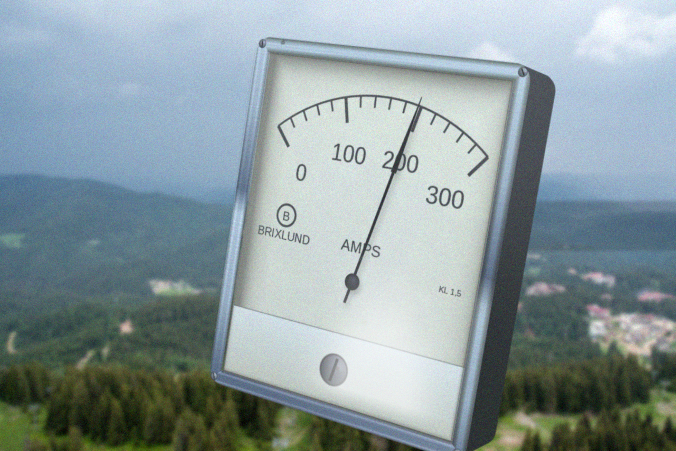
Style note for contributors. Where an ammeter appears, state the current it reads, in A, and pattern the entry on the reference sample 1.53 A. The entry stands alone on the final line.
200 A
